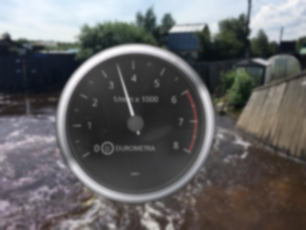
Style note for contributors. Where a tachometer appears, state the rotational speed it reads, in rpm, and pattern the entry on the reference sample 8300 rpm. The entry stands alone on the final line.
3500 rpm
